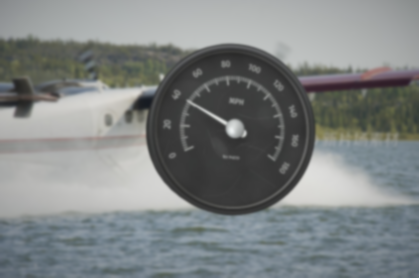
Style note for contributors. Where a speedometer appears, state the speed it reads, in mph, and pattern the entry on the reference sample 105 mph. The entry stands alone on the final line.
40 mph
